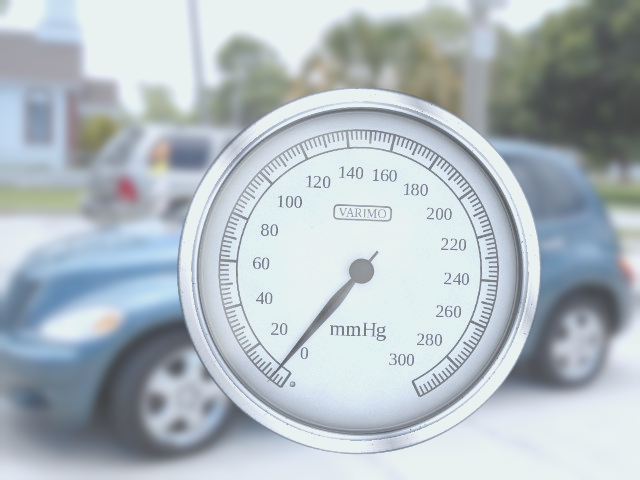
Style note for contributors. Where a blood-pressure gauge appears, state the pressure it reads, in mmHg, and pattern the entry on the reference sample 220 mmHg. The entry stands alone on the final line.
6 mmHg
